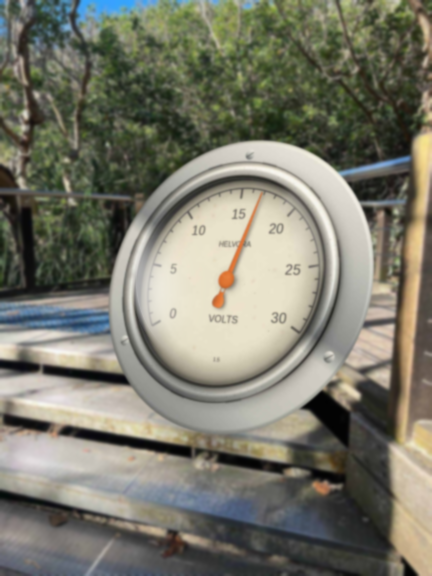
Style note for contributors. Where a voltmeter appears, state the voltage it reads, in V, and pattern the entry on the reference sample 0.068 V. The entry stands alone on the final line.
17 V
